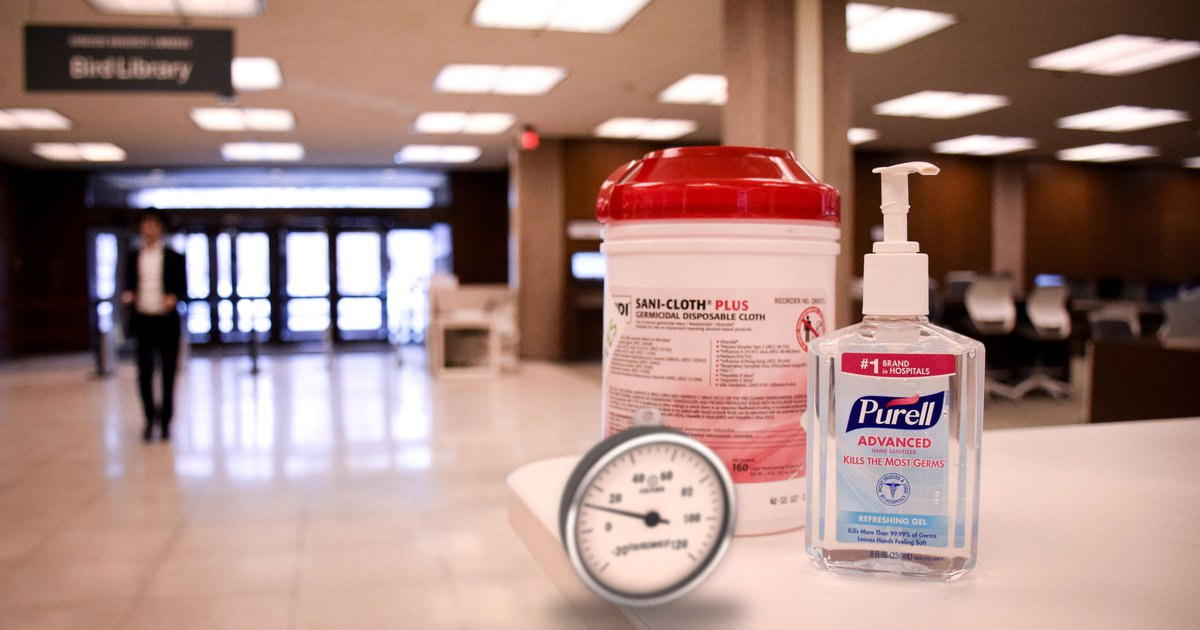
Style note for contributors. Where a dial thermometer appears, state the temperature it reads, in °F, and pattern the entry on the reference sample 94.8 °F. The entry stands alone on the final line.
12 °F
